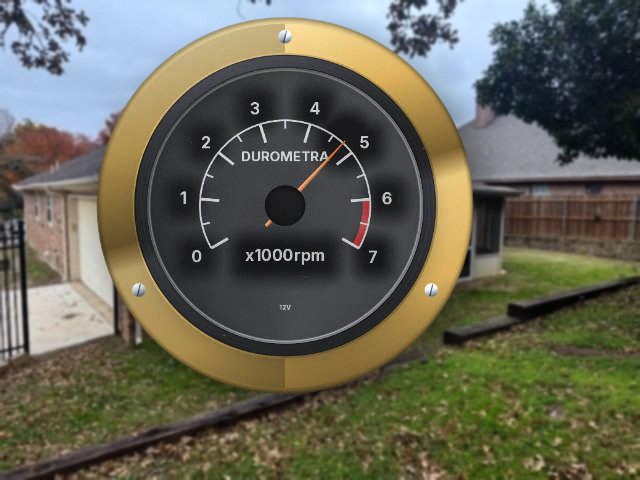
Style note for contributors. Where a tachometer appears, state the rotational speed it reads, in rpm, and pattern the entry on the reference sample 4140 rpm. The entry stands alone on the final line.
4750 rpm
